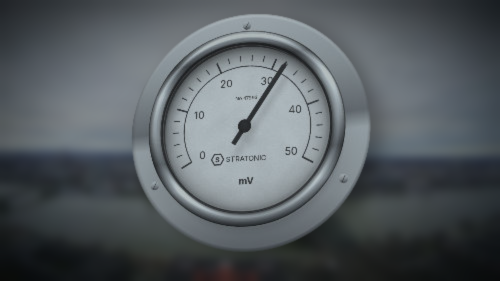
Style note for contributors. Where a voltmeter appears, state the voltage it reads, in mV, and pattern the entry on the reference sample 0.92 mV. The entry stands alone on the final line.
32 mV
